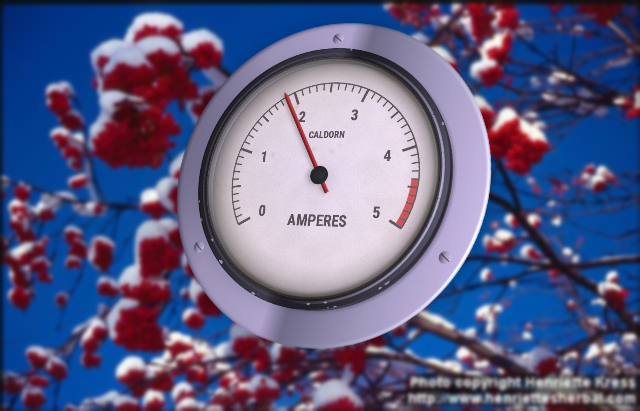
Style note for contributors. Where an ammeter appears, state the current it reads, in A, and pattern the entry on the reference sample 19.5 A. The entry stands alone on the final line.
1.9 A
